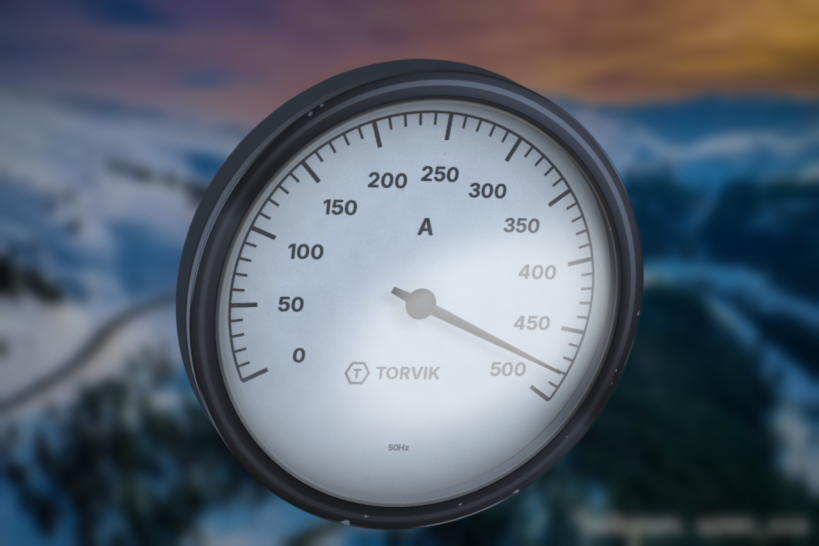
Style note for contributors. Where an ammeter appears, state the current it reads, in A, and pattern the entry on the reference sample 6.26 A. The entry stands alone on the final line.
480 A
